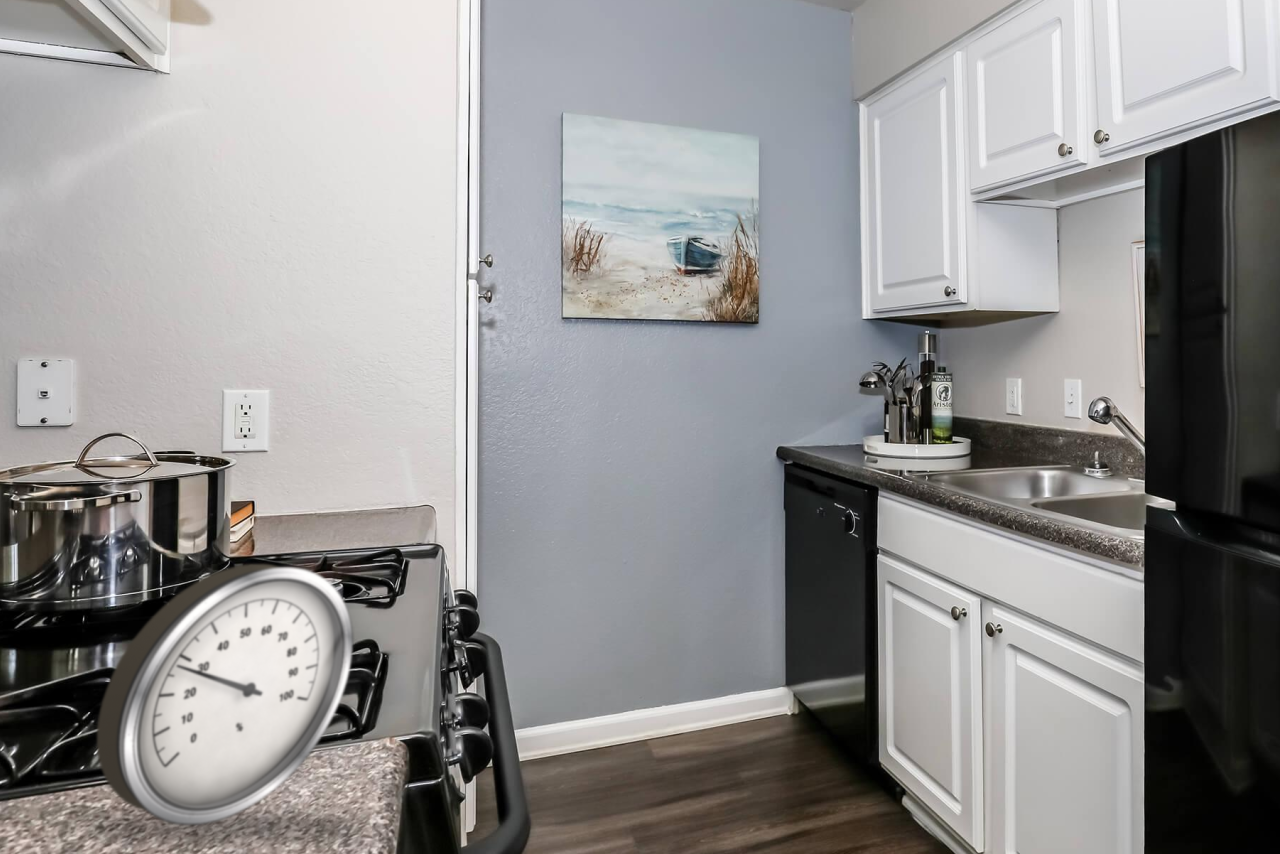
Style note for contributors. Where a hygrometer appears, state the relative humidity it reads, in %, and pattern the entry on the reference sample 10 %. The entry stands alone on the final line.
27.5 %
